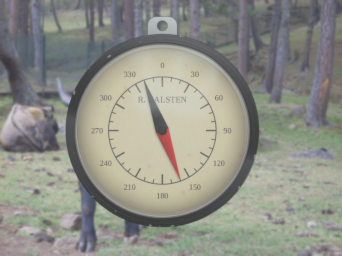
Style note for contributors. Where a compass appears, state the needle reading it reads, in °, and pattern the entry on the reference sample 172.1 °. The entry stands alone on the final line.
160 °
